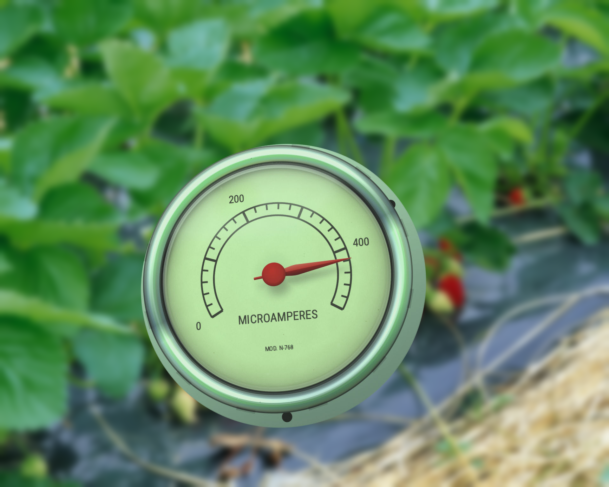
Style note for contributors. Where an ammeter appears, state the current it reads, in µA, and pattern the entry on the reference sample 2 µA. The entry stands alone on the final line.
420 µA
